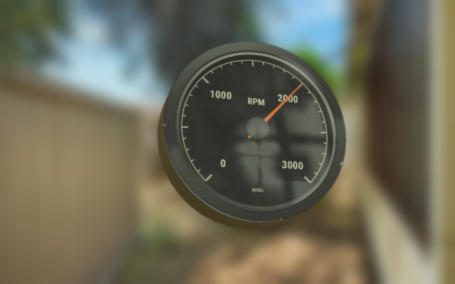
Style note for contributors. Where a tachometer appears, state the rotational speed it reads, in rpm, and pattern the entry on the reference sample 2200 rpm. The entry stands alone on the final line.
2000 rpm
